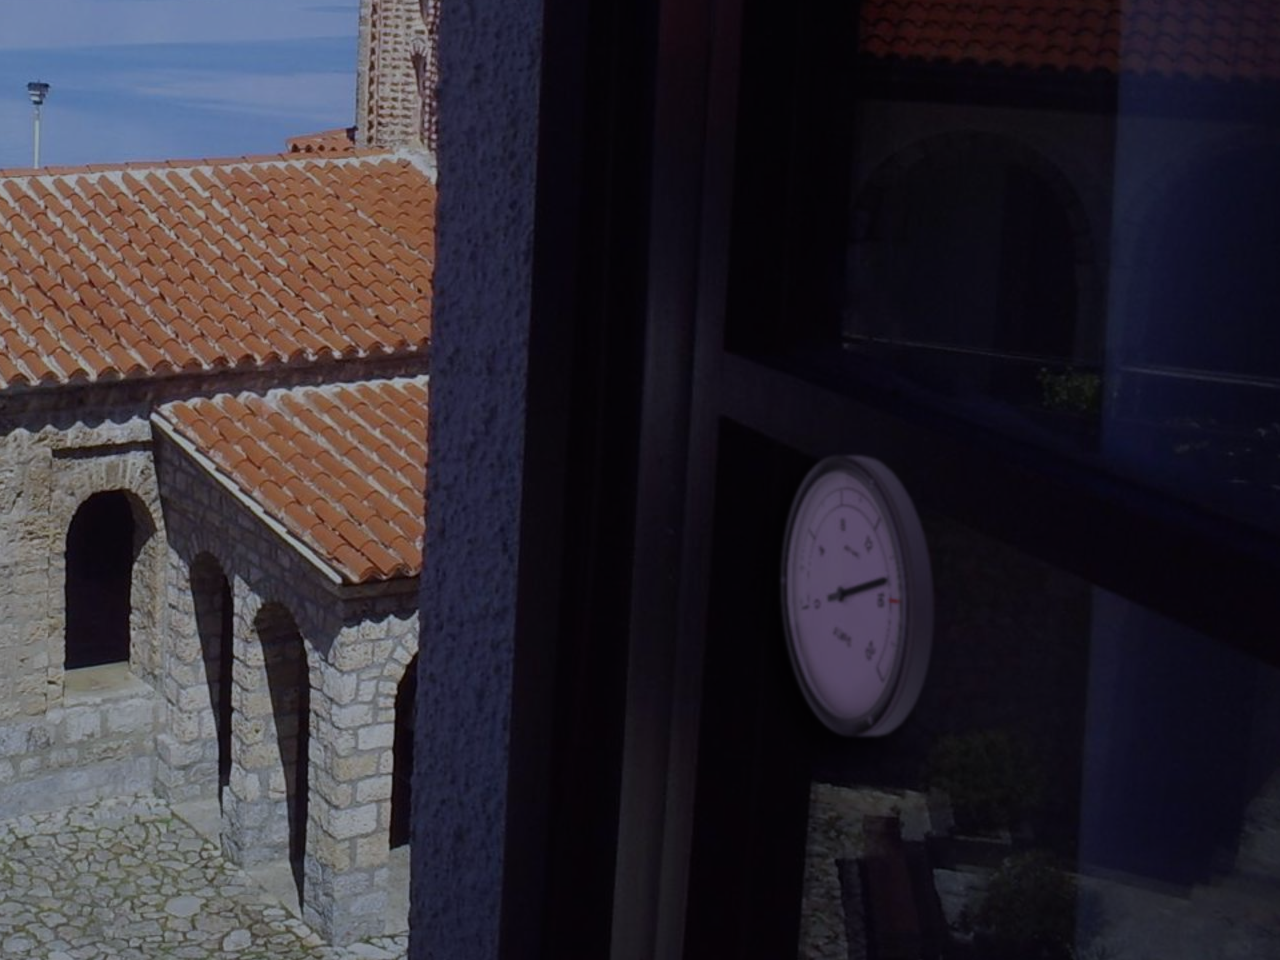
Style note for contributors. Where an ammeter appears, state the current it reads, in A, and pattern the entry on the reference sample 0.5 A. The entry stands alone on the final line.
15 A
